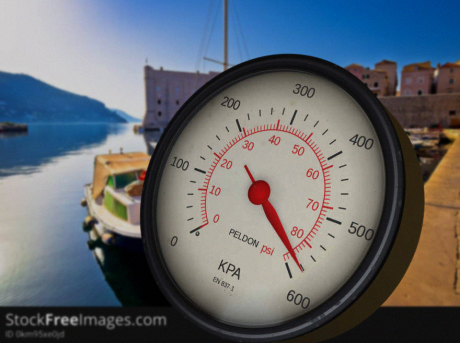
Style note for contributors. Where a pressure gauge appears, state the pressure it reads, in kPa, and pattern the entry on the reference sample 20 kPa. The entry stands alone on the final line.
580 kPa
